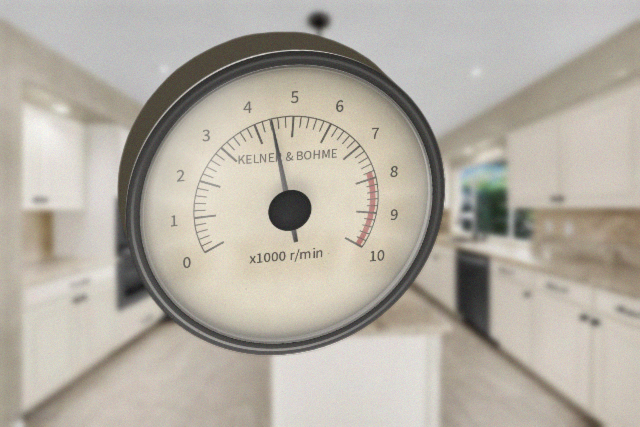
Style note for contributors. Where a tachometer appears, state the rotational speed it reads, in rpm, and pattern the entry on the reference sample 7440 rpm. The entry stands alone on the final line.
4400 rpm
